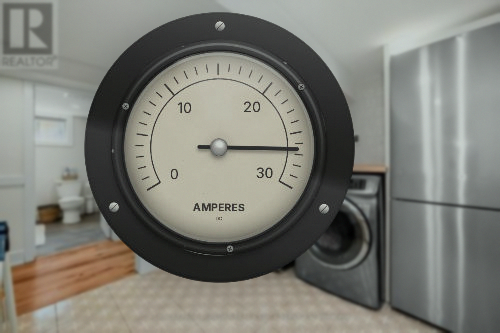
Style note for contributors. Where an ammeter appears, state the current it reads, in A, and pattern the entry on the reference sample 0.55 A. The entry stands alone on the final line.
26.5 A
